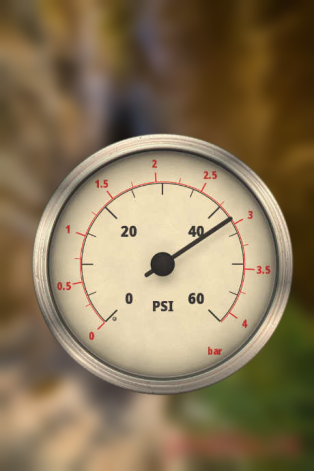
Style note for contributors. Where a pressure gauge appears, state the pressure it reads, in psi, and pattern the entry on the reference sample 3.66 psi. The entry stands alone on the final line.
42.5 psi
